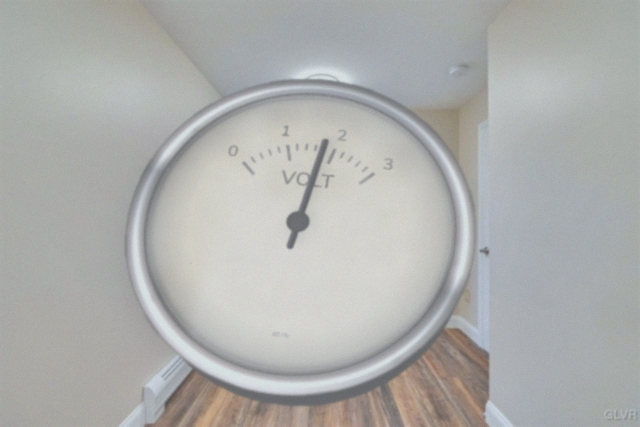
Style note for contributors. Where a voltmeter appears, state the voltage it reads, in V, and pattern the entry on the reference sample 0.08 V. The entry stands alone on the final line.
1.8 V
